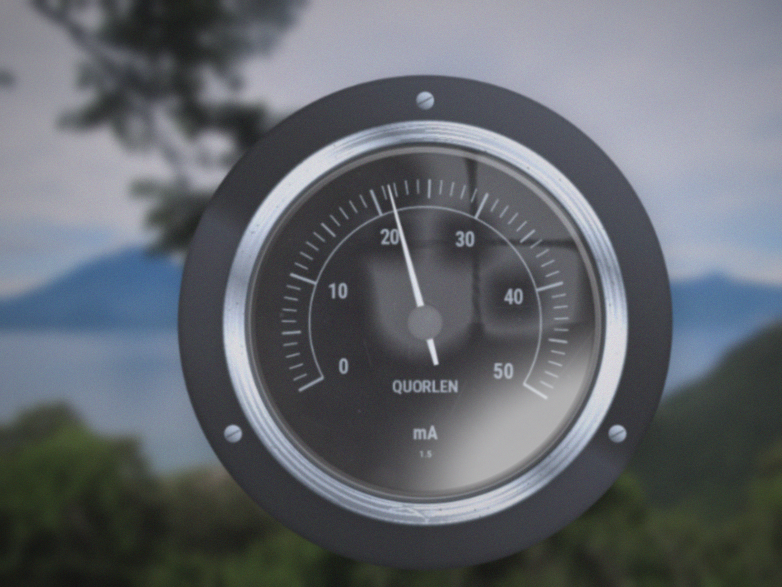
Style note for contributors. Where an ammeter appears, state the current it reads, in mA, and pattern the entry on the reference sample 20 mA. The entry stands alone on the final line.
21.5 mA
